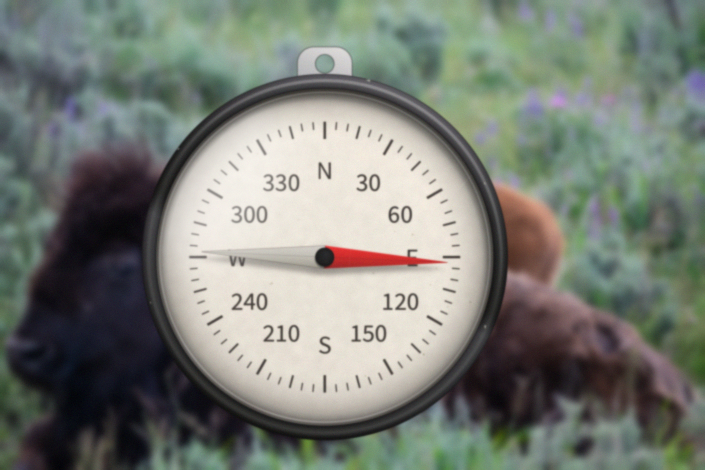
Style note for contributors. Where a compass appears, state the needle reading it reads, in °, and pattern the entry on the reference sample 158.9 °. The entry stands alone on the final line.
92.5 °
